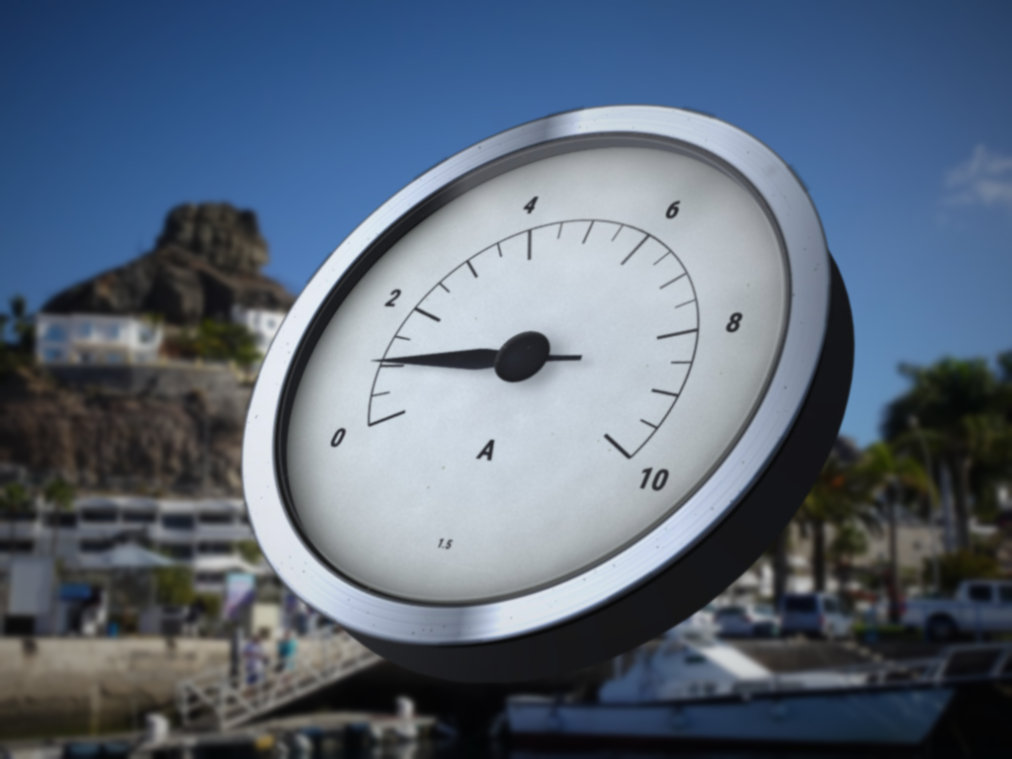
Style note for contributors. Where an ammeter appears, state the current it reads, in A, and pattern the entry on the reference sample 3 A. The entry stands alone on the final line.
1 A
